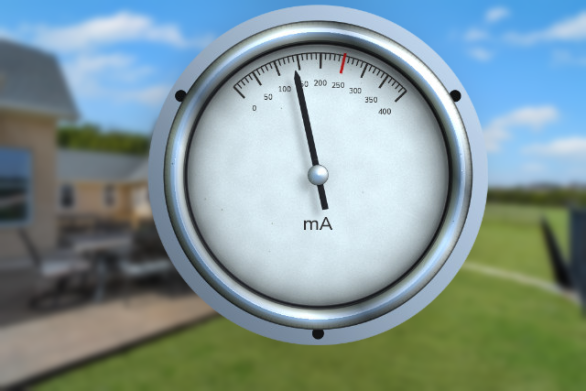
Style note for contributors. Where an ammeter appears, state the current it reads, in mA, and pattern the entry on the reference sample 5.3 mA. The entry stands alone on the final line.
140 mA
